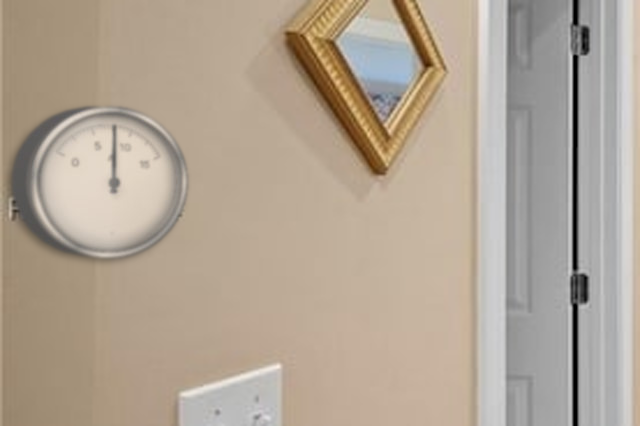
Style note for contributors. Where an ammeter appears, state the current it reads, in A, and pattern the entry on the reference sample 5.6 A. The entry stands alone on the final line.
7.5 A
